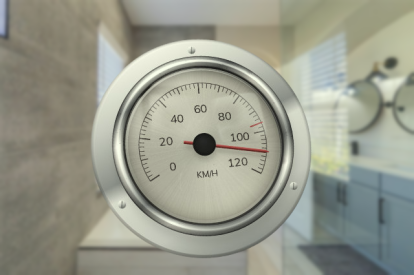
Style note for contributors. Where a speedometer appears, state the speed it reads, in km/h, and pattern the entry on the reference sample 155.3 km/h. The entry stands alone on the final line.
110 km/h
